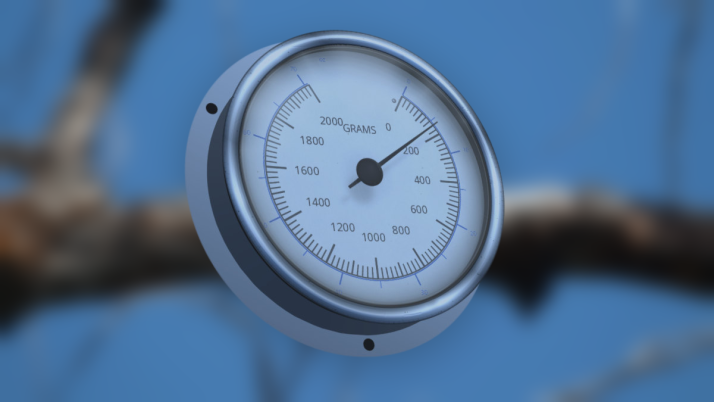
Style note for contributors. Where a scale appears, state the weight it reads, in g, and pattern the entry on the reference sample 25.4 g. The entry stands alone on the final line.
160 g
